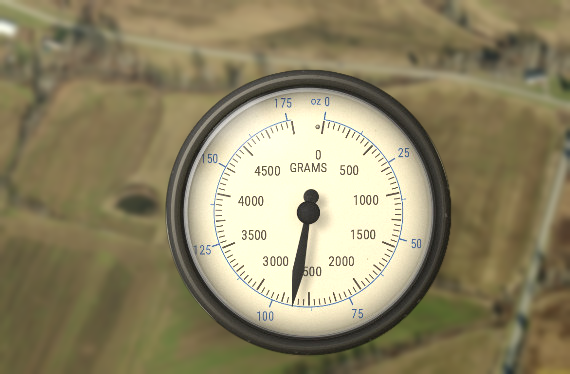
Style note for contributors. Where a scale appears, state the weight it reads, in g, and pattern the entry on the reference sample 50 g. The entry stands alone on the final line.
2650 g
